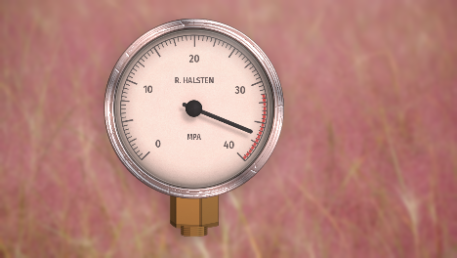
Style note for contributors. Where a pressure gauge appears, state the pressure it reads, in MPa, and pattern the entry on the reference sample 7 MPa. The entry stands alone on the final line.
36.5 MPa
